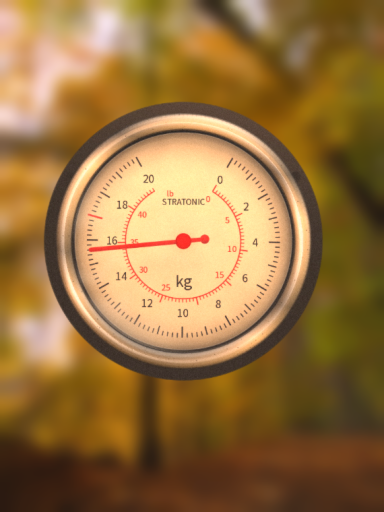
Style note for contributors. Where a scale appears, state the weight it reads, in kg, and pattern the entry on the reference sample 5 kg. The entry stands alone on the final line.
15.6 kg
